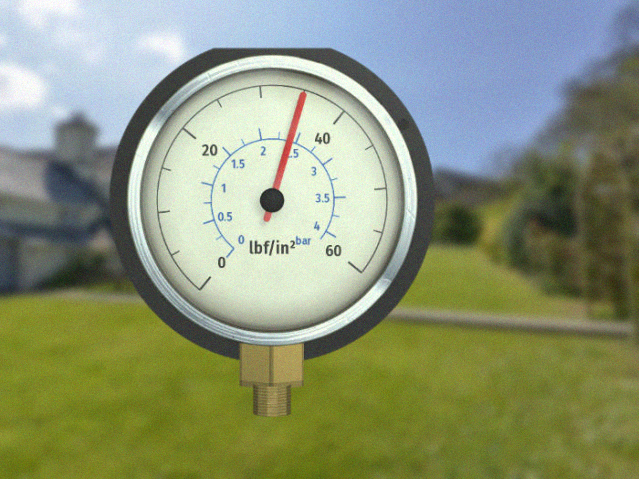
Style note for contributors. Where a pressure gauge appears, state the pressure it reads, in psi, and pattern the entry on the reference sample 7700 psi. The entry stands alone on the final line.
35 psi
